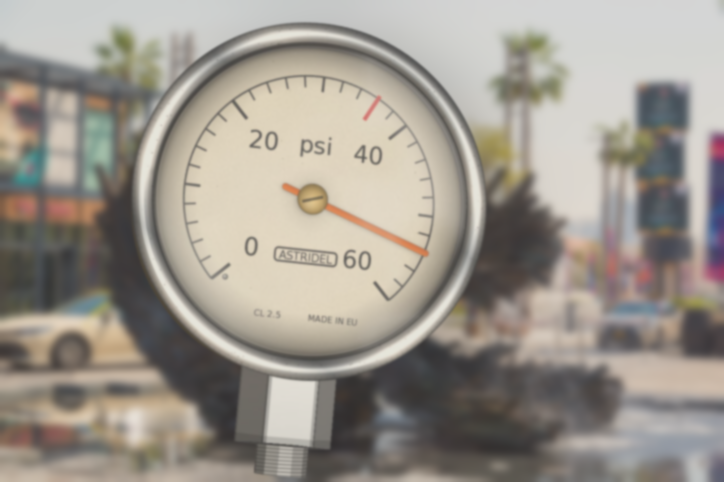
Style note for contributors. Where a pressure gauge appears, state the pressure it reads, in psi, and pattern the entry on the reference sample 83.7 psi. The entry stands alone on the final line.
54 psi
